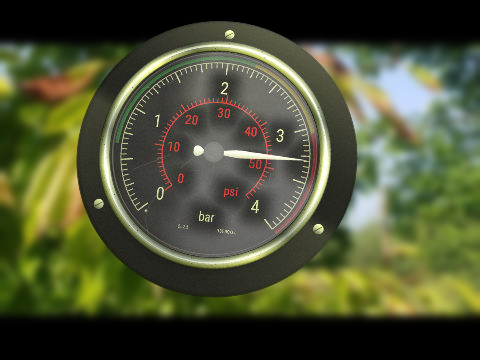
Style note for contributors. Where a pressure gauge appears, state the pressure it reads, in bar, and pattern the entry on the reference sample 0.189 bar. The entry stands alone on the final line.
3.3 bar
